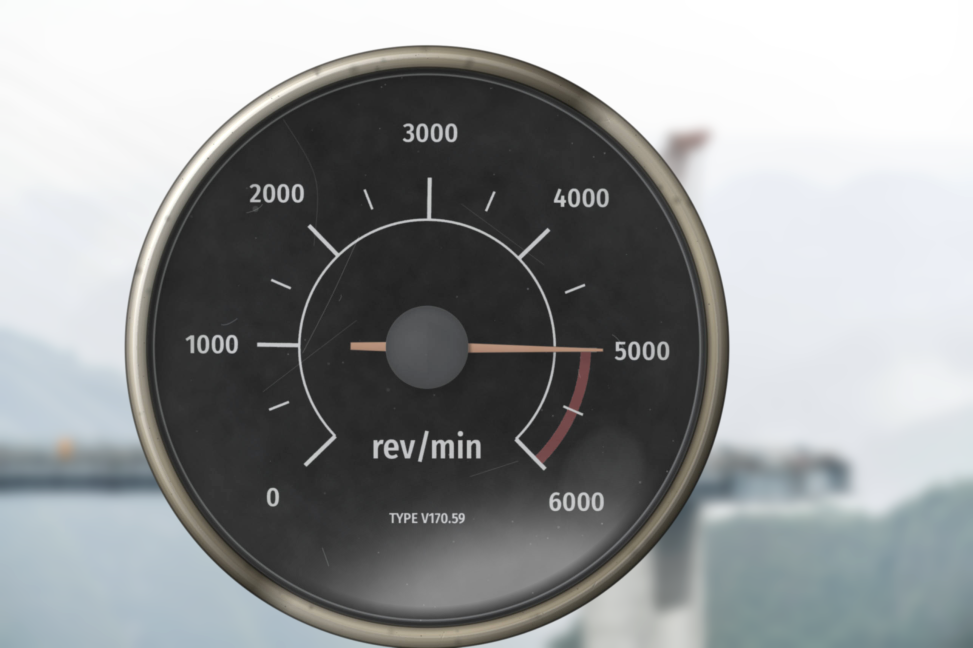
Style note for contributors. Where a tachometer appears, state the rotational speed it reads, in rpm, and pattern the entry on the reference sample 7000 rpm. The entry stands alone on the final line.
5000 rpm
